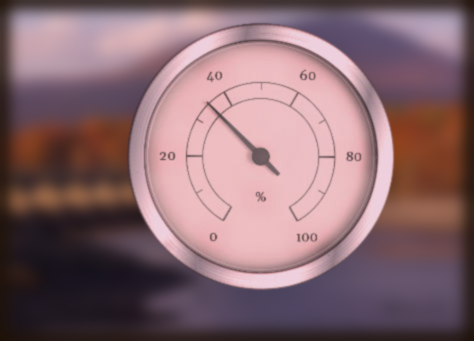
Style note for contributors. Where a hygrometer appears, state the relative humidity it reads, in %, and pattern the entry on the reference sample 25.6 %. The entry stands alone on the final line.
35 %
